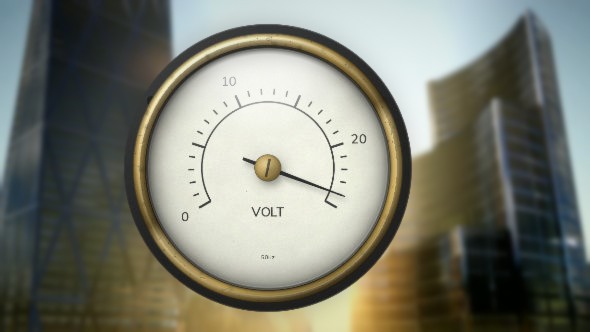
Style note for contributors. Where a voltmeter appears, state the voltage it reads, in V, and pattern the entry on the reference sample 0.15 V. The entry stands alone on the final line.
24 V
